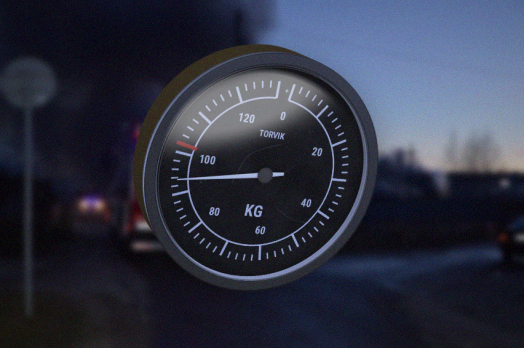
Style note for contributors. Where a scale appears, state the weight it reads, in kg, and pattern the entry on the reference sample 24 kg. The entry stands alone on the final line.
94 kg
